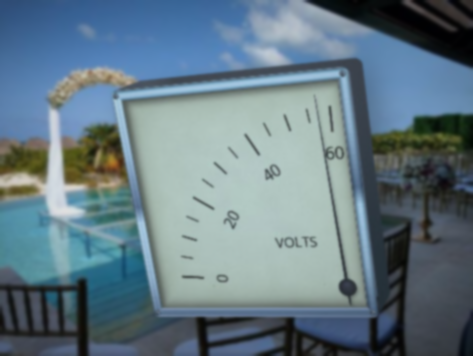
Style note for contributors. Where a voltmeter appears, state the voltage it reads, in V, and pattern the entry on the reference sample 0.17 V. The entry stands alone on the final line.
57.5 V
